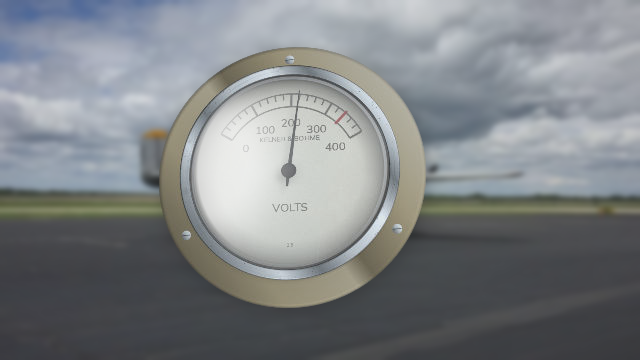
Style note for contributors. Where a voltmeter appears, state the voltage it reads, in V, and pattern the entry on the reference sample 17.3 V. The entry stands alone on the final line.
220 V
